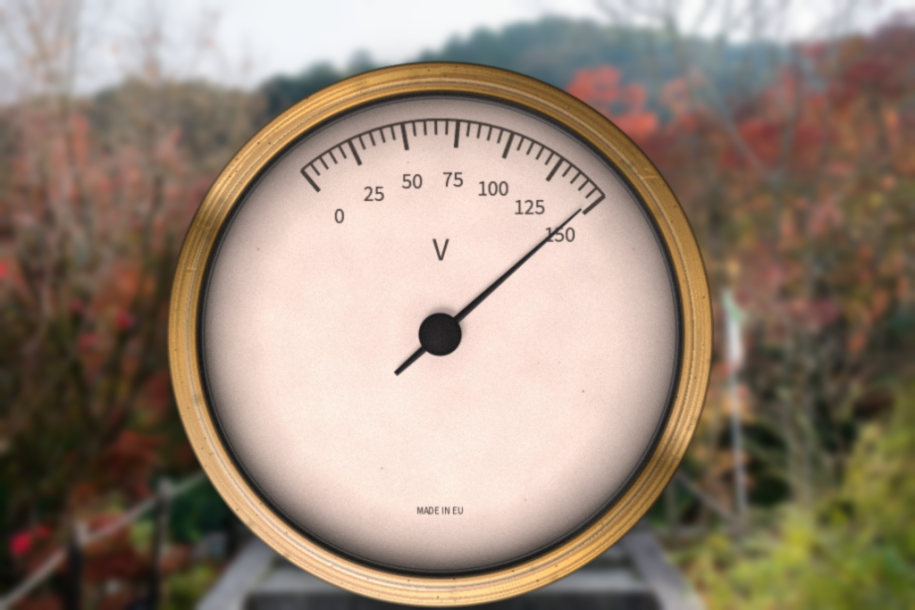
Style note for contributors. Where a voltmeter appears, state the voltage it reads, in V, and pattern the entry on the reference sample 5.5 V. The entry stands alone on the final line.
147.5 V
